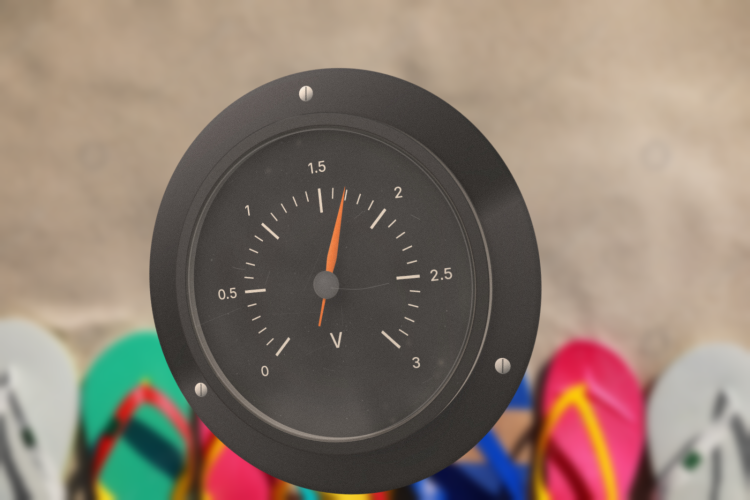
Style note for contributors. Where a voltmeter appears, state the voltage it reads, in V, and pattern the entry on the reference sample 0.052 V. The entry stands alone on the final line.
1.7 V
